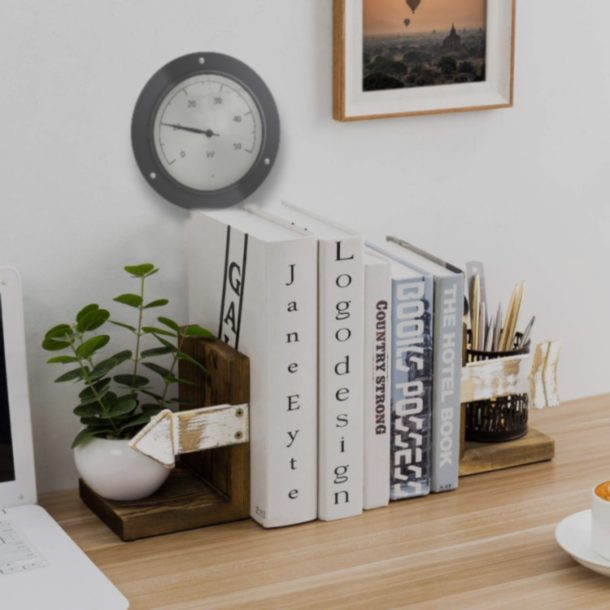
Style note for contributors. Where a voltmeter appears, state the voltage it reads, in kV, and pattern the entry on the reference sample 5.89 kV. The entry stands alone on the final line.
10 kV
